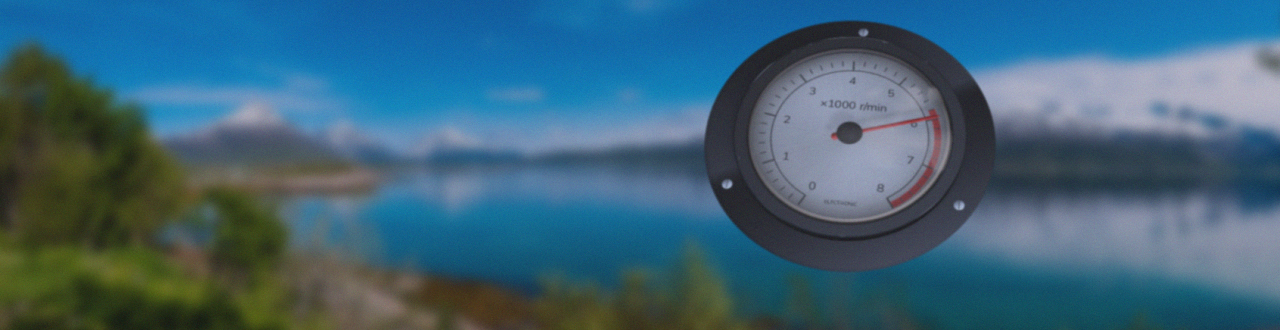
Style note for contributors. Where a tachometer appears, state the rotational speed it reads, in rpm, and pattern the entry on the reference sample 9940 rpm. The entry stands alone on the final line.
6000 rpm
